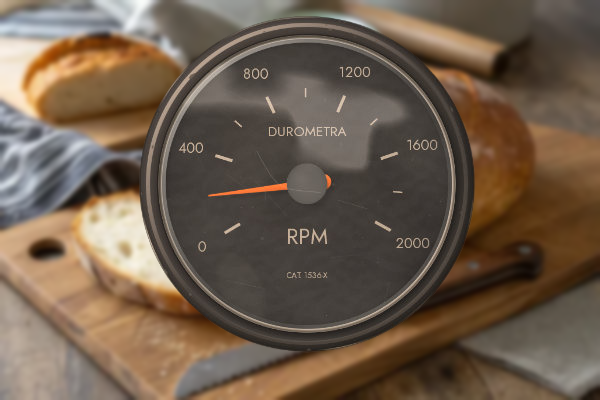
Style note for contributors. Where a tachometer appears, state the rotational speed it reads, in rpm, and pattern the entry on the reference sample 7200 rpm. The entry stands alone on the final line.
200 rpm
